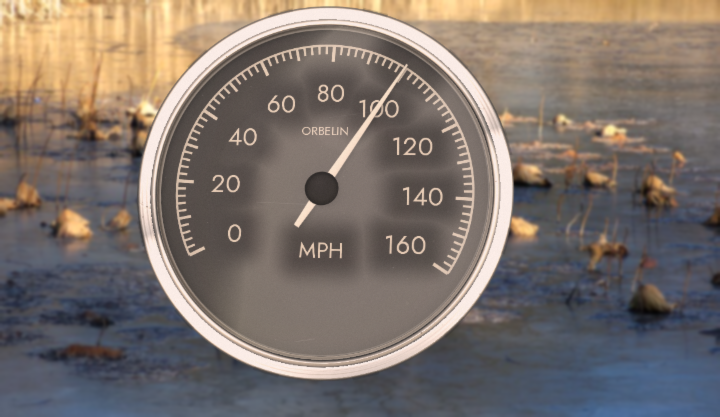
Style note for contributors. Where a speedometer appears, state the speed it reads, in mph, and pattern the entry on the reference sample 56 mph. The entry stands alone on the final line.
100 mph
